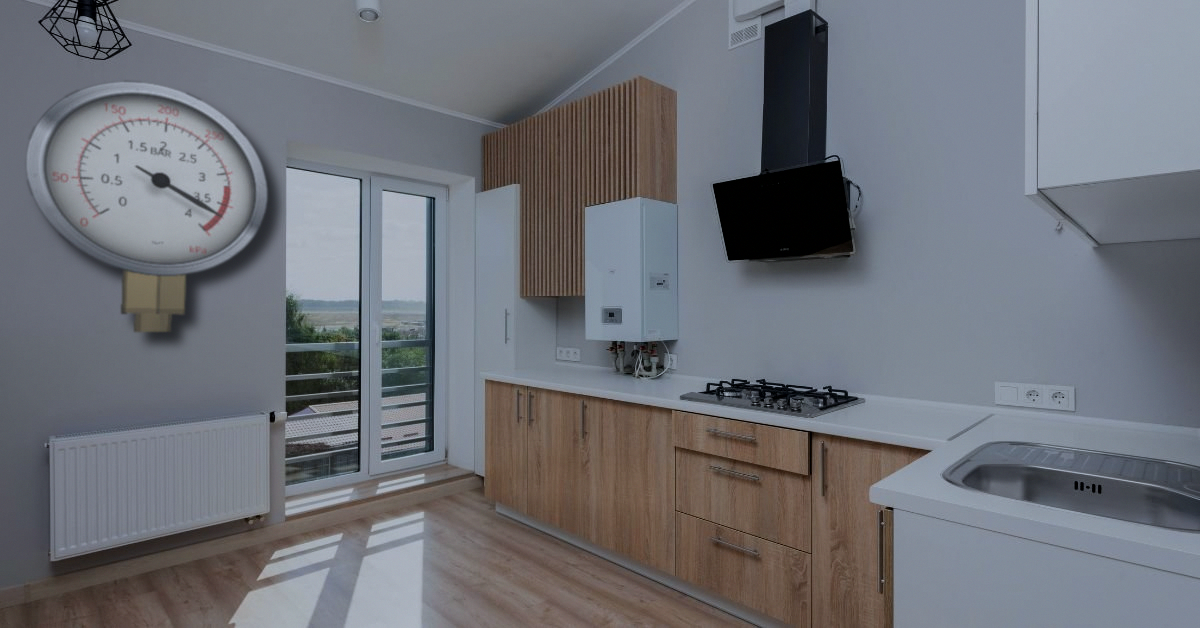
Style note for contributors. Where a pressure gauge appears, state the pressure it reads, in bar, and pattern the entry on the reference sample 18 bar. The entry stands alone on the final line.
3.7 bar
